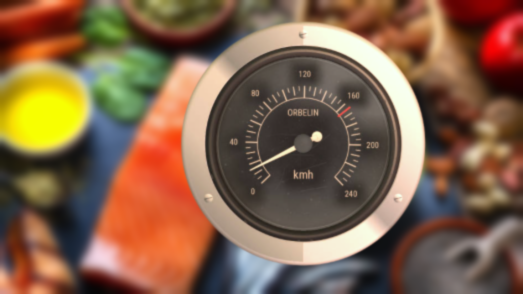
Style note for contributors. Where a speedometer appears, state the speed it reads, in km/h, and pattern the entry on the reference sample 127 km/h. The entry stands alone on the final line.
15 km/h
